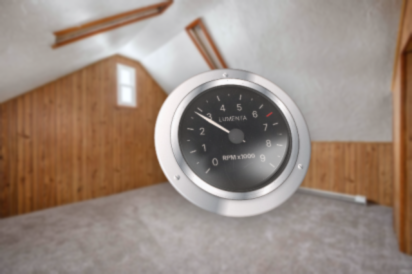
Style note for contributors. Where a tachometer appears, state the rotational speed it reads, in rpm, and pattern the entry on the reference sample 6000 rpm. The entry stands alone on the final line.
2750 rpm
